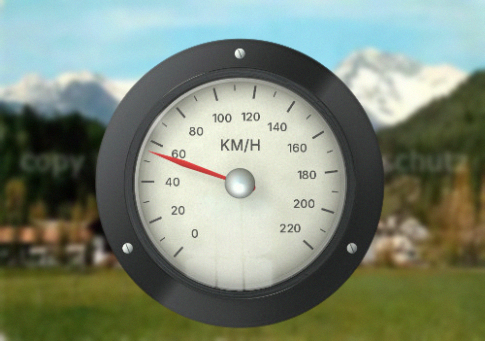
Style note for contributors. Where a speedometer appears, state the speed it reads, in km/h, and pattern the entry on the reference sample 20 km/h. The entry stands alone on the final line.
55 km/h
